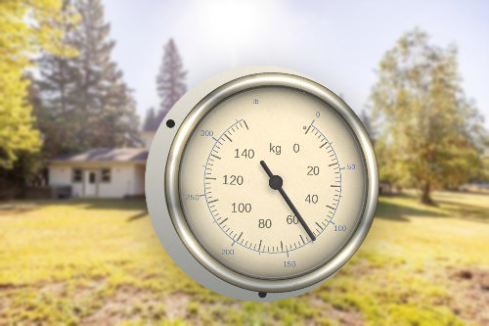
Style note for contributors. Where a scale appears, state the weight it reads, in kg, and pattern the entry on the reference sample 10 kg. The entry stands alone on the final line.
56 kg
